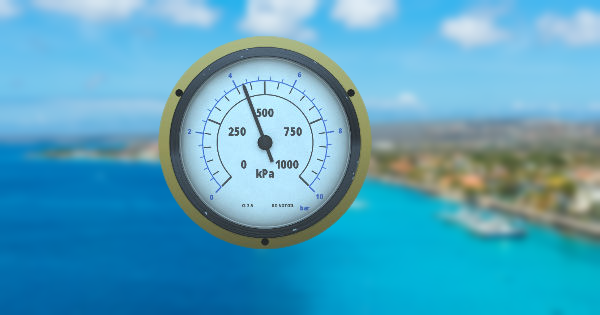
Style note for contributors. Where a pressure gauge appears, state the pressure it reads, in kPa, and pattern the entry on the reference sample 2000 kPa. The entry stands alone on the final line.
425 kPa
